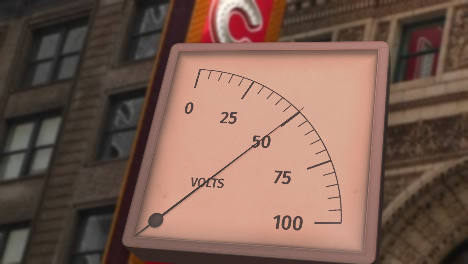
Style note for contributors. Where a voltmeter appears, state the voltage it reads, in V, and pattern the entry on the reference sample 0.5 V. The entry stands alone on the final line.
50 V
